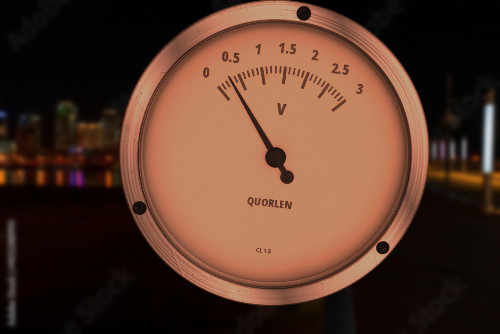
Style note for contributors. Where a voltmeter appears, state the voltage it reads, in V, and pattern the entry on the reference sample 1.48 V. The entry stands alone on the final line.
0.3 V
